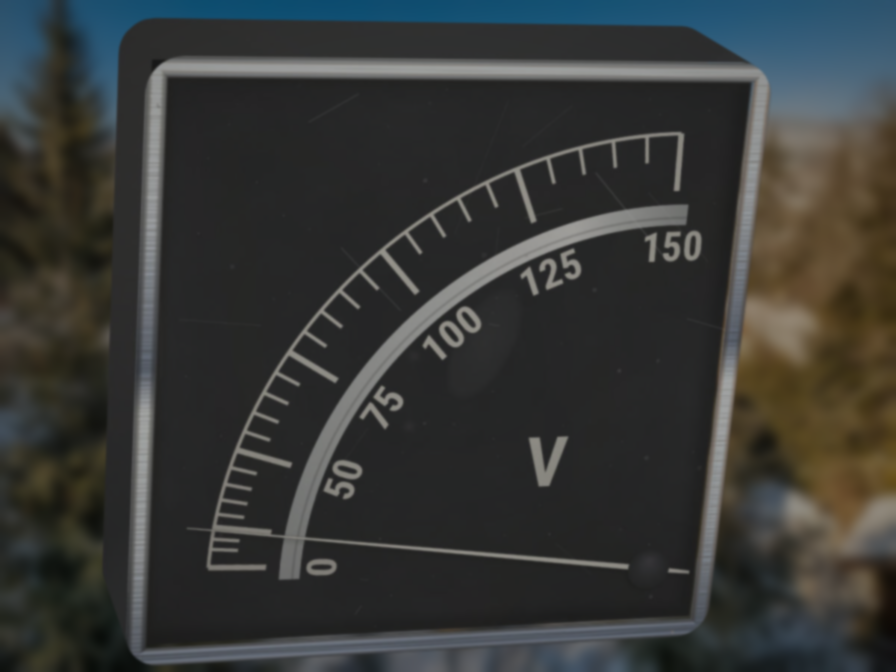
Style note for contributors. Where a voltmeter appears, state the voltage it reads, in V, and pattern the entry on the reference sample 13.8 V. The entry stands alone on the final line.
25 V
